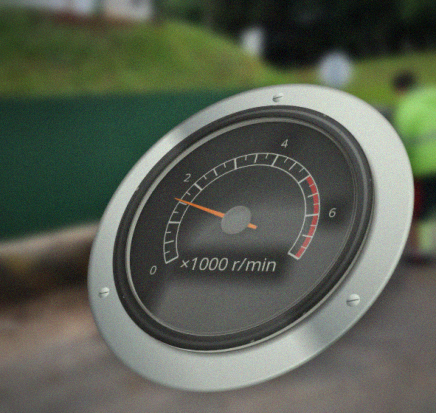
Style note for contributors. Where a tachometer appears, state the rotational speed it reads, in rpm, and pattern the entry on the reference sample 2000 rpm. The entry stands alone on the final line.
1500 rpm
